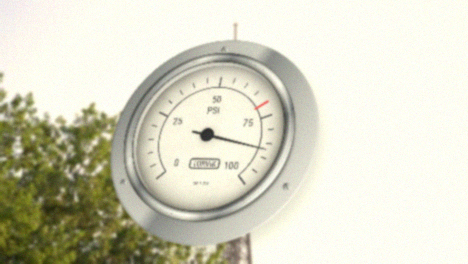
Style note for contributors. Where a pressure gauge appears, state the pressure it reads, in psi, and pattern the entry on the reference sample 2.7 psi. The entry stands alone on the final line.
87.5 psi
